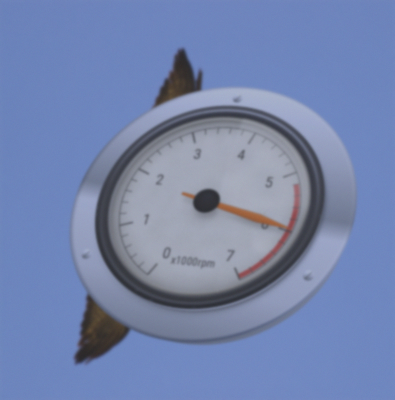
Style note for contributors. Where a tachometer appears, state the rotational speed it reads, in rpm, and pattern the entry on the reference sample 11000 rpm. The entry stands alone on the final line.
6000 rpm
